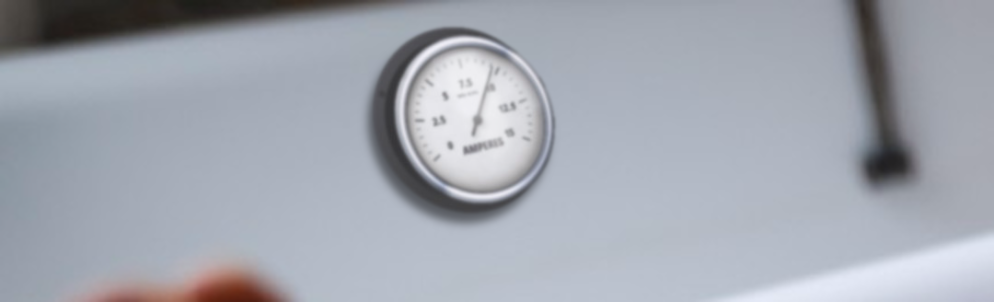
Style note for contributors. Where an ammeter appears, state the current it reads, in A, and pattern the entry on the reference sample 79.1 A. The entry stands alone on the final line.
9.5 A
